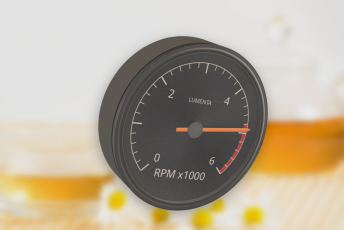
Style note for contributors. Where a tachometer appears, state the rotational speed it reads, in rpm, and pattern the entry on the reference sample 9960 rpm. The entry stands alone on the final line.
4900 rpm
